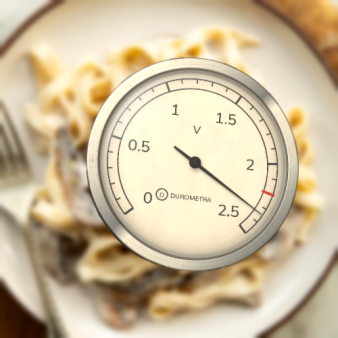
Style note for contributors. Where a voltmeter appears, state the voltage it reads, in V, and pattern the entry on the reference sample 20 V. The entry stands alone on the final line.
2.35 V
